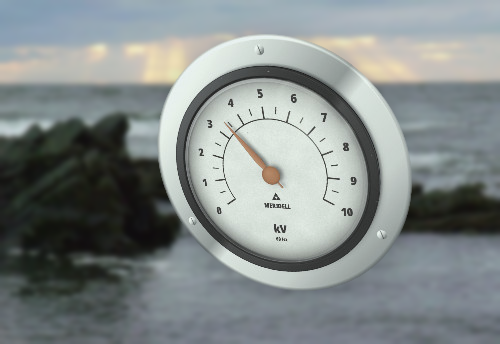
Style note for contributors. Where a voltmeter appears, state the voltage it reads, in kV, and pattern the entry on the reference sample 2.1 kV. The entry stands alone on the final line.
3.5 kV
